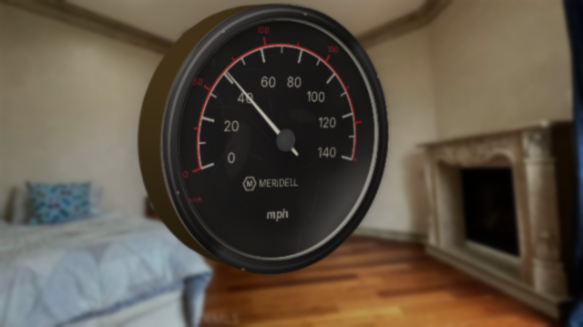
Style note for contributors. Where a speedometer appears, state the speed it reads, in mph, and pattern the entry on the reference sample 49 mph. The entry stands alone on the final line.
40 mph
